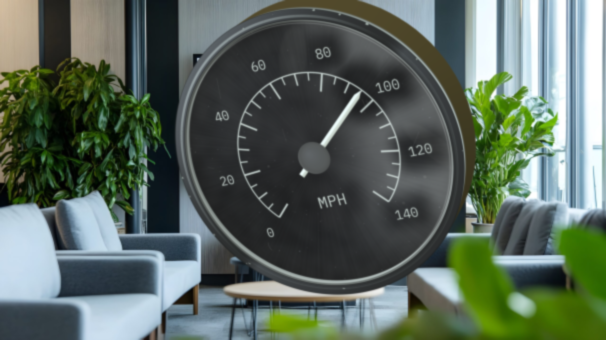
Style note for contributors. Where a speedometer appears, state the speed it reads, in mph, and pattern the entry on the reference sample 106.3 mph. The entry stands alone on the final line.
95 mph
